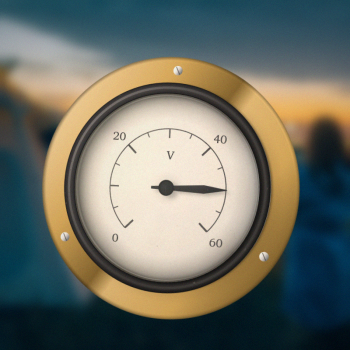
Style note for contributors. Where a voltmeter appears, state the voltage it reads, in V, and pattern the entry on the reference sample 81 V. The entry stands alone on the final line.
50 V
